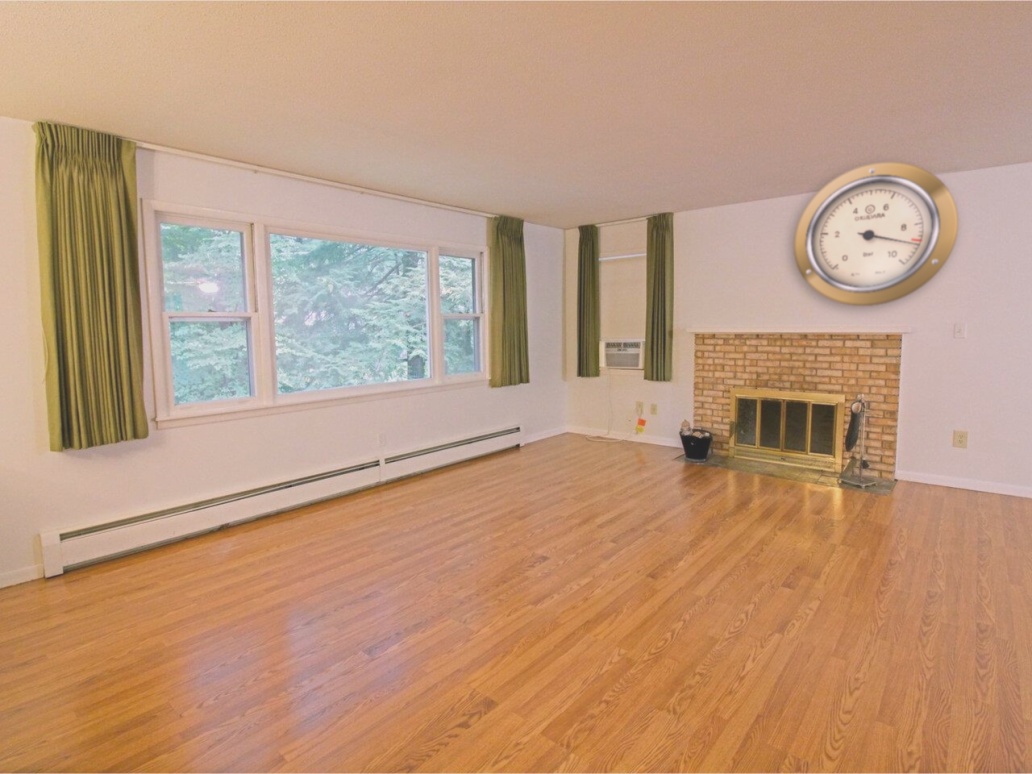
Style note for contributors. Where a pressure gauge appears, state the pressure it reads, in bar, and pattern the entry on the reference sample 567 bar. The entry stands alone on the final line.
9 bar
